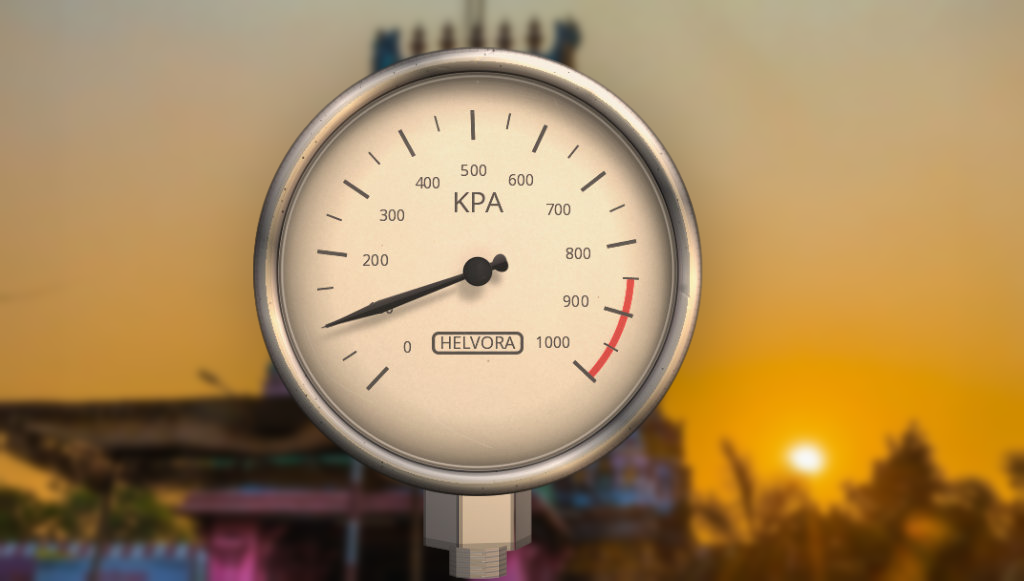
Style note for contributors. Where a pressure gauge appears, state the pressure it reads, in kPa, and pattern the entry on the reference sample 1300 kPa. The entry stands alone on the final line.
100 kPa
